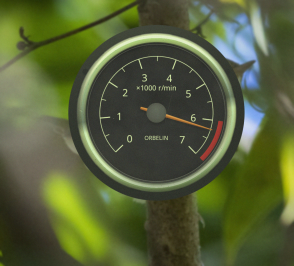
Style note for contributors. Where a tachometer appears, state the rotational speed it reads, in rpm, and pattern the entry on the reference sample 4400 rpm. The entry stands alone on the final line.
6250 rpm
